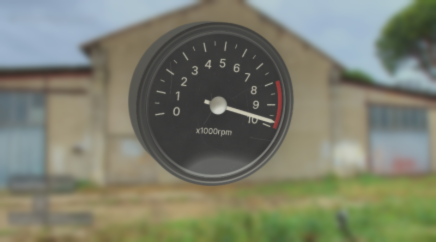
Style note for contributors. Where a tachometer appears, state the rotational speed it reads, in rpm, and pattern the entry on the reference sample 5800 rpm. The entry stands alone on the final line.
9750 rpm
